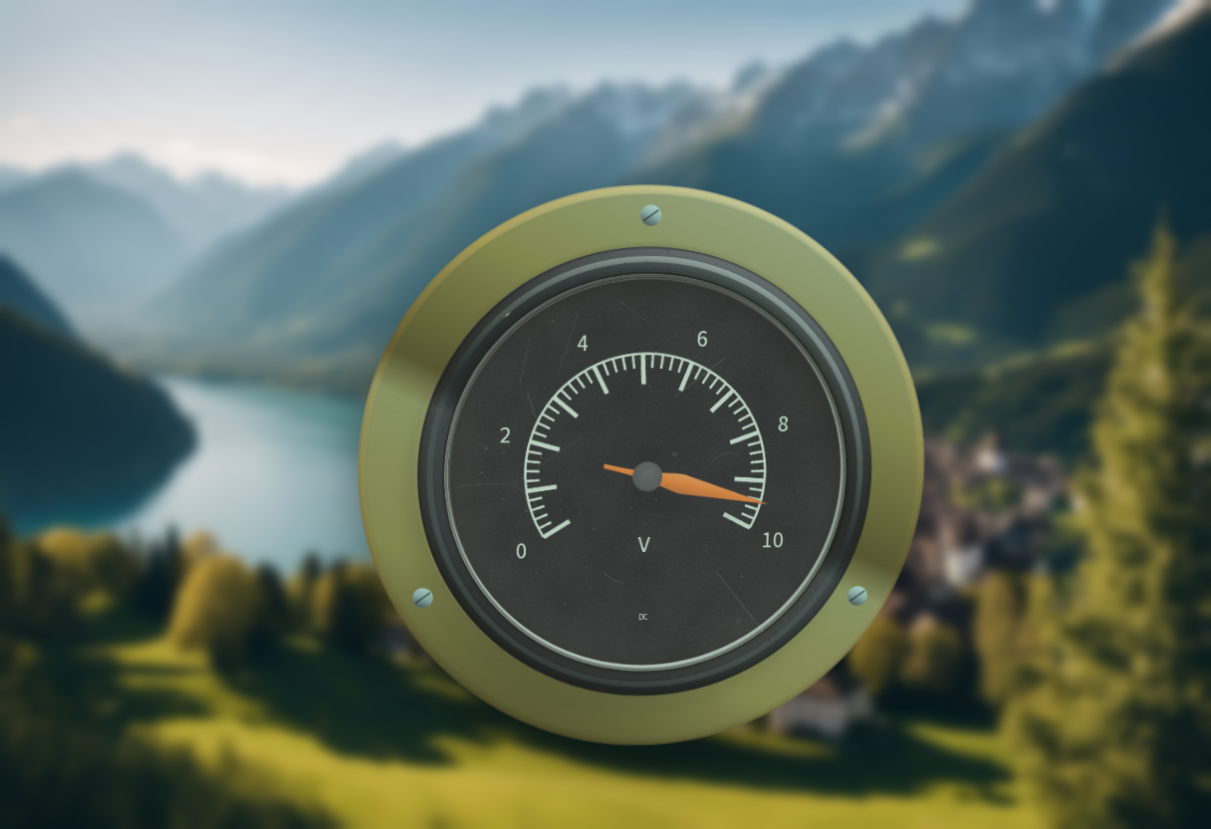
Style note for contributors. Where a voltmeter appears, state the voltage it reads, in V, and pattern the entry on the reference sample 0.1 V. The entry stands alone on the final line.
9.4 V
